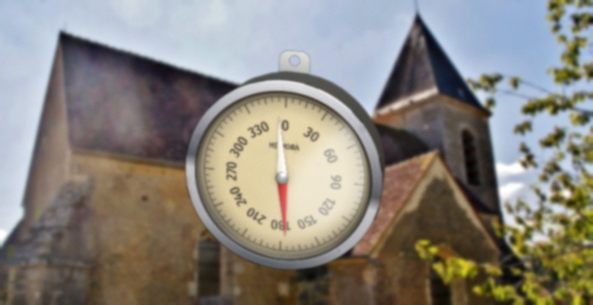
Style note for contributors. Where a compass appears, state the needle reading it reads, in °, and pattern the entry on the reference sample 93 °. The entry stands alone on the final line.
175 °
